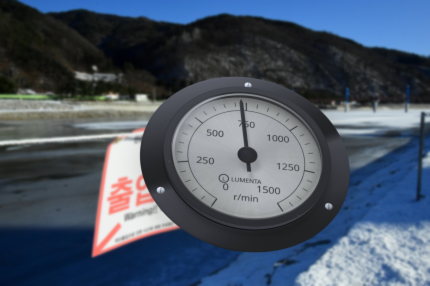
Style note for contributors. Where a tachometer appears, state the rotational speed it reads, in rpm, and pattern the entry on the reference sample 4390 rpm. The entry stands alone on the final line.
725 rpm
